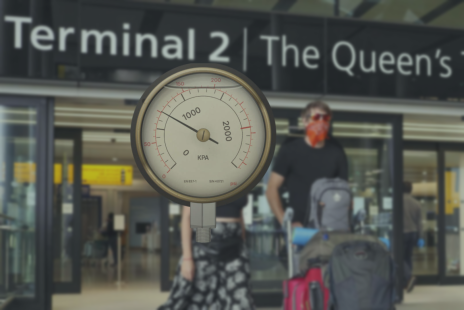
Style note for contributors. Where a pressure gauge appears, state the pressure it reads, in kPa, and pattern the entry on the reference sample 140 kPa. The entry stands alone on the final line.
700 kPa
